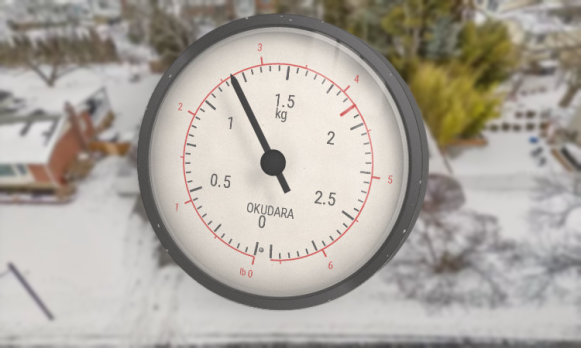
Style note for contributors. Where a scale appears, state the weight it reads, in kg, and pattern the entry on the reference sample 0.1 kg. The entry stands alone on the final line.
1.2 kg
